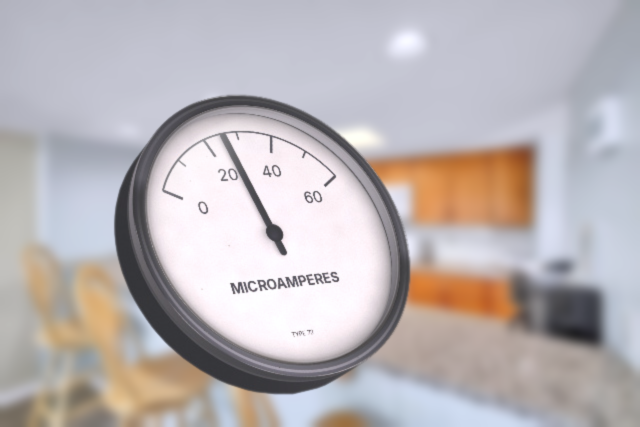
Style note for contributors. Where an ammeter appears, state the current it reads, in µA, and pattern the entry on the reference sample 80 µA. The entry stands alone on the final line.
25 µA
